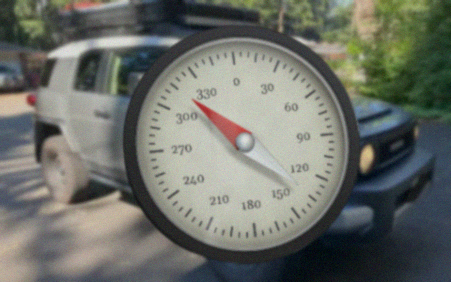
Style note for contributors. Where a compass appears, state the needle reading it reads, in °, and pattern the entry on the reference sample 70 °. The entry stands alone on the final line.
315 °
